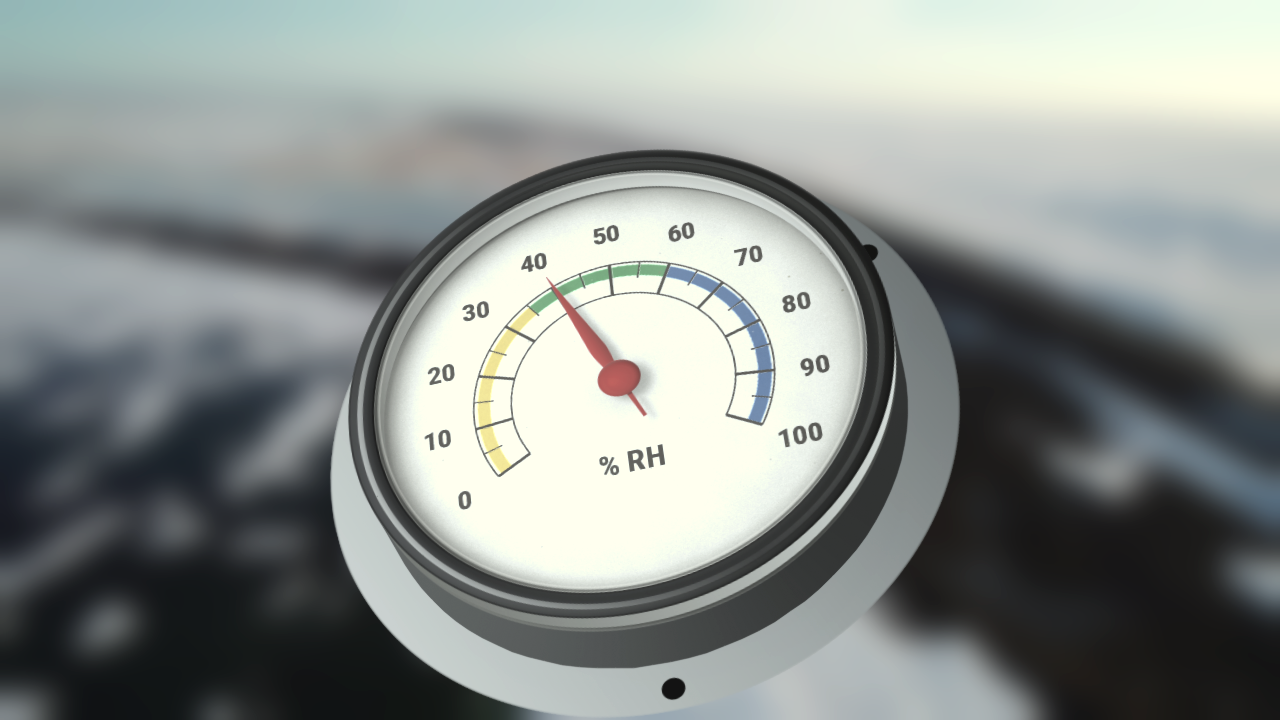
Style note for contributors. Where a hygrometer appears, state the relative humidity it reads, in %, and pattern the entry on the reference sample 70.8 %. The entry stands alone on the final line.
40 %
